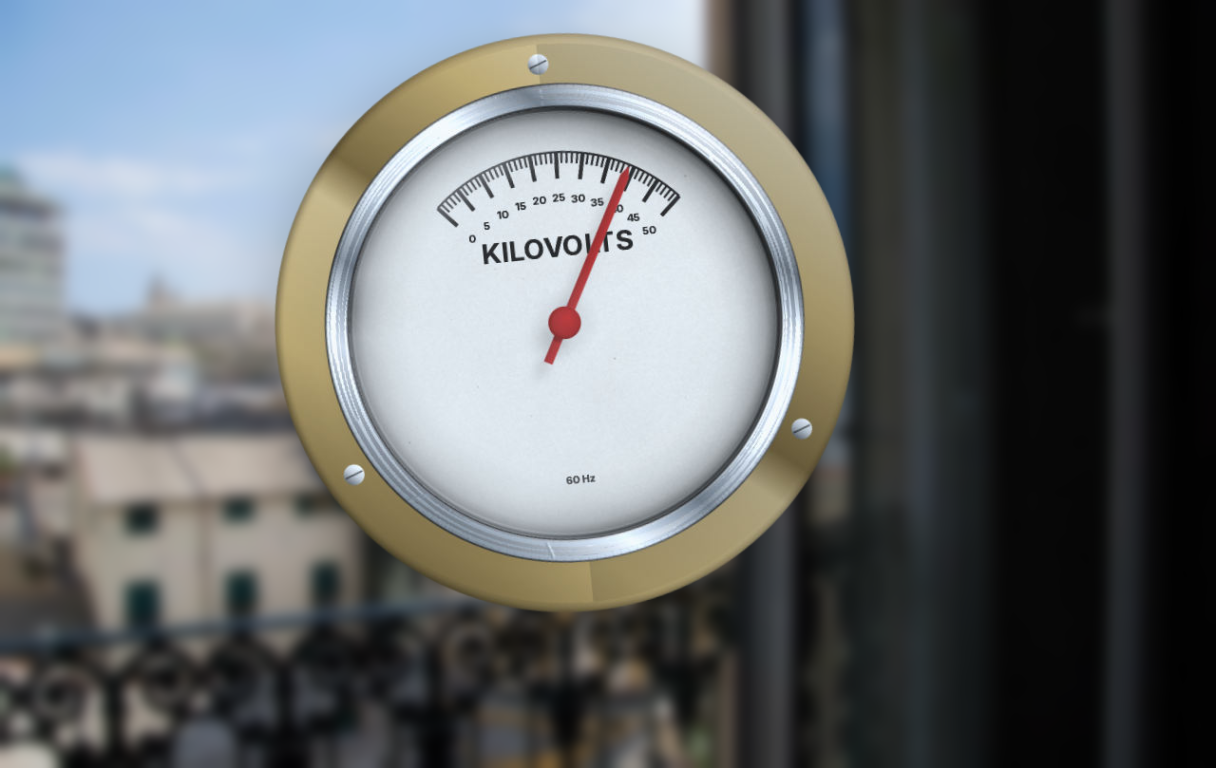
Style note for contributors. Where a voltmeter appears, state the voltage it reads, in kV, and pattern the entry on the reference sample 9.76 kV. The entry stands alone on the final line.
39 kV
